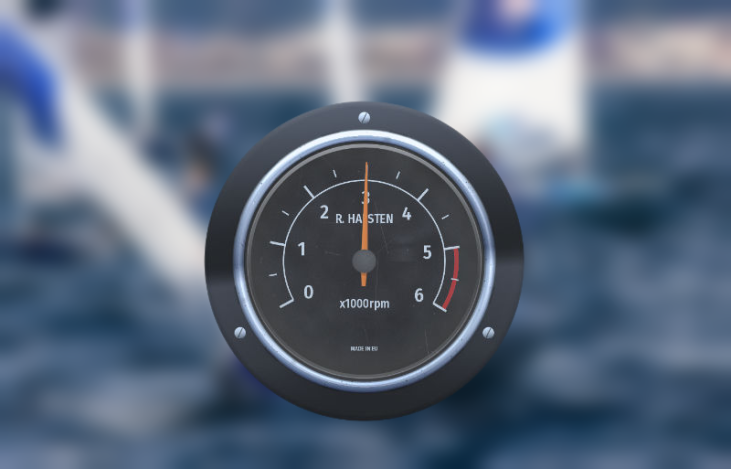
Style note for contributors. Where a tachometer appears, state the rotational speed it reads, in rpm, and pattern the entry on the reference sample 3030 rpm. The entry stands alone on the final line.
3000 rpm
